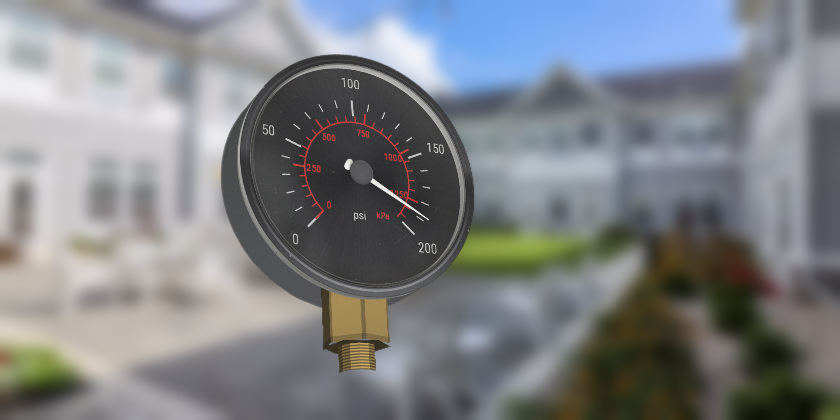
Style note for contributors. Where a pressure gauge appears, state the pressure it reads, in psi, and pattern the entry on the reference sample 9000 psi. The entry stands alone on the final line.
190 psi
